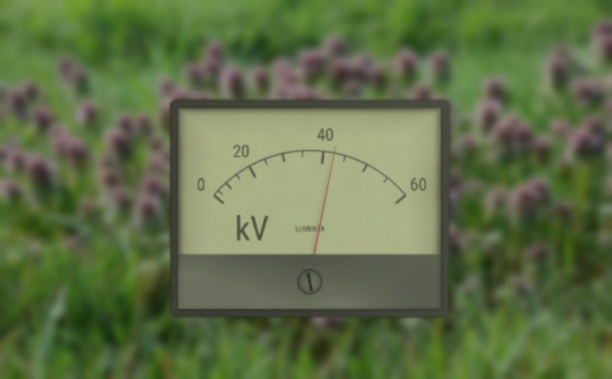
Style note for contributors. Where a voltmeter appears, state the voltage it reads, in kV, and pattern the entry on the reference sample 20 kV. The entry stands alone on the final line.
42.5 kV
